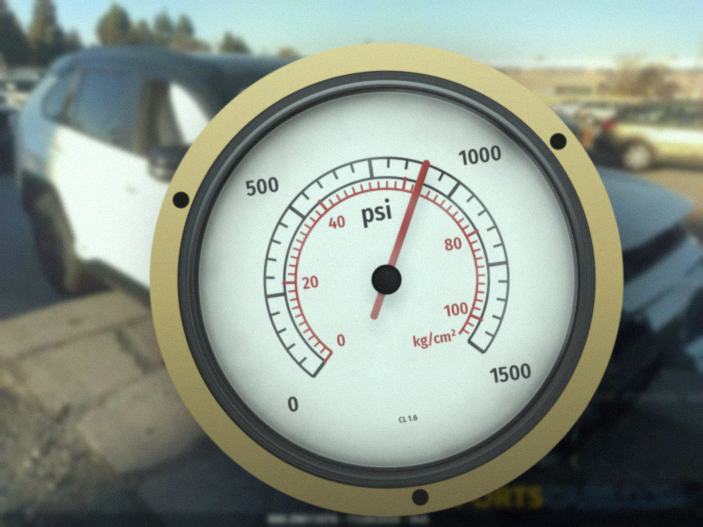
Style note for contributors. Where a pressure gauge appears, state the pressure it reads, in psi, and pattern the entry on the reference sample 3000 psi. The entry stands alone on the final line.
900 psi
